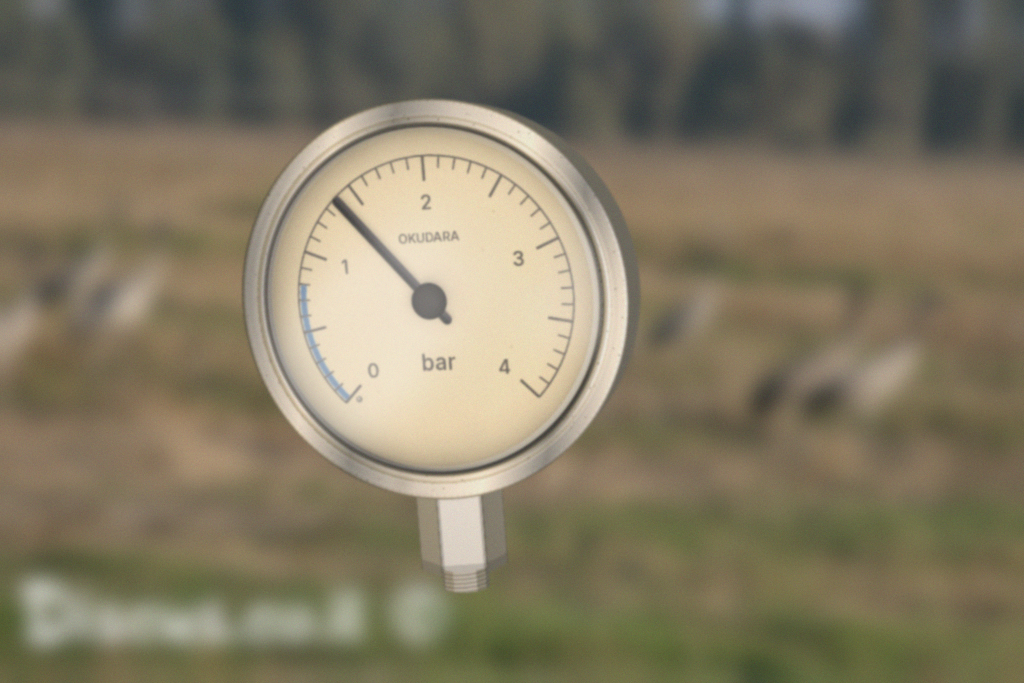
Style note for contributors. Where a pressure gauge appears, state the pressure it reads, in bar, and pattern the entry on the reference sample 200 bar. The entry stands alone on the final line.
1.4 bar
